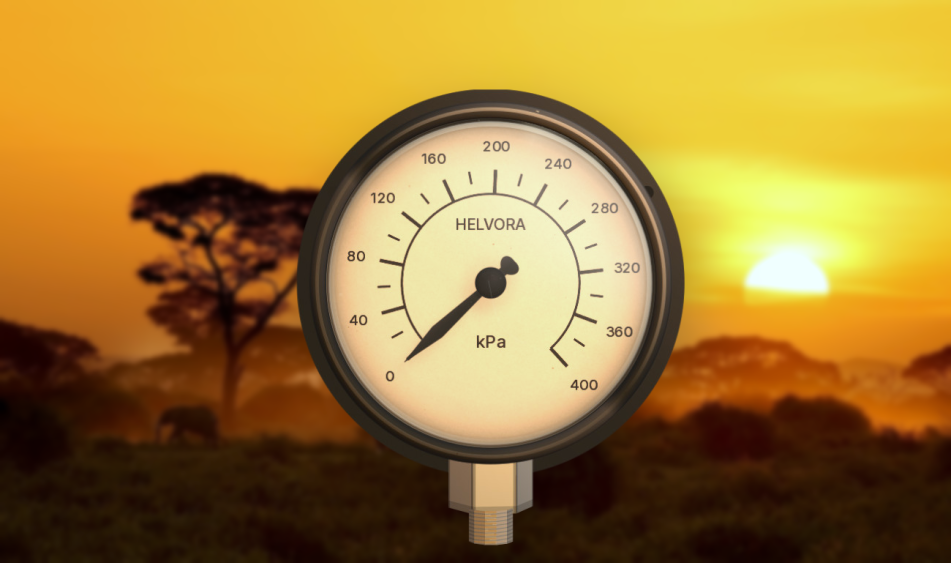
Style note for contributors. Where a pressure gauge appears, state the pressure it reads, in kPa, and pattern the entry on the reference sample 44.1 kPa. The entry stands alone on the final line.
0 kPa
